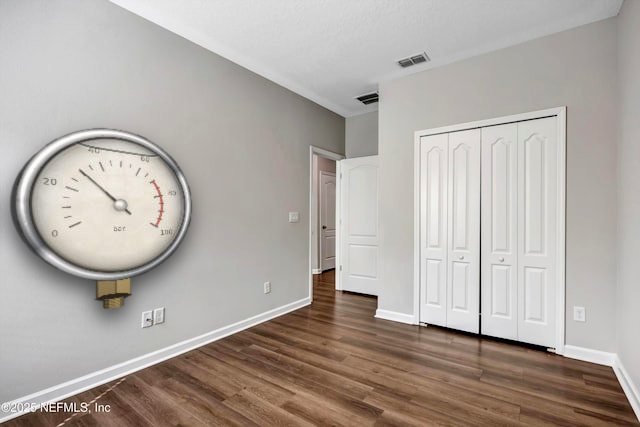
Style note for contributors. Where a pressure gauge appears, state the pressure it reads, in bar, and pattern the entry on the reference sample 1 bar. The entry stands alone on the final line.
30 bar
